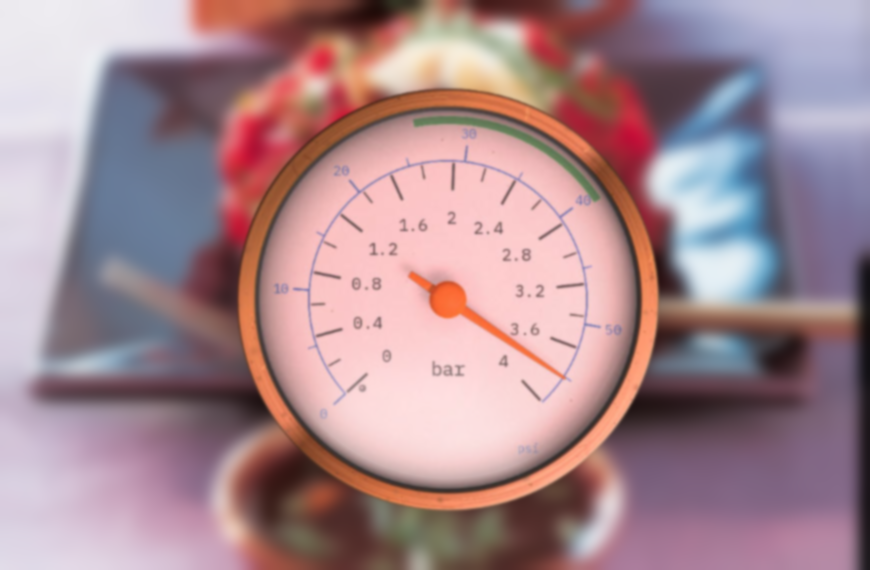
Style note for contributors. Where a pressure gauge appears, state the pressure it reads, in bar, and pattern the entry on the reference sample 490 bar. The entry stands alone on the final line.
3.8 bar
